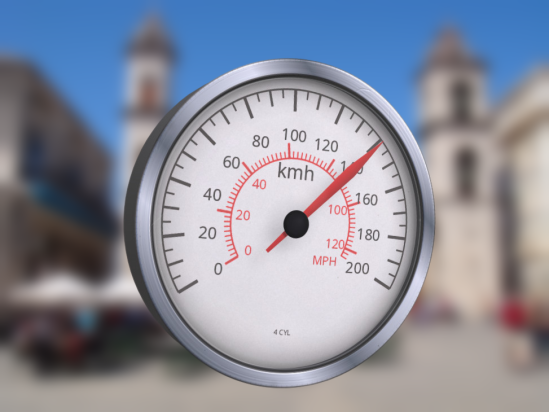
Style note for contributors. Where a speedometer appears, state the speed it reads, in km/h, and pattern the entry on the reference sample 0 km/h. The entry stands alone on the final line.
140 km/h
